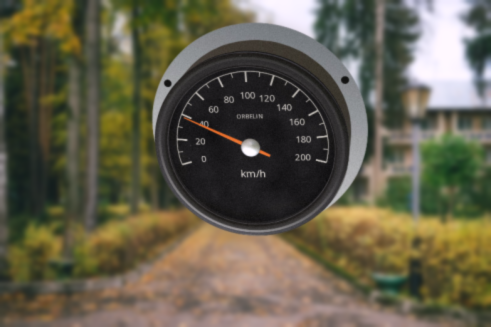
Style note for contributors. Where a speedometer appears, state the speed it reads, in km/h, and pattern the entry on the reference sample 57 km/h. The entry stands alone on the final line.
40 km/h
